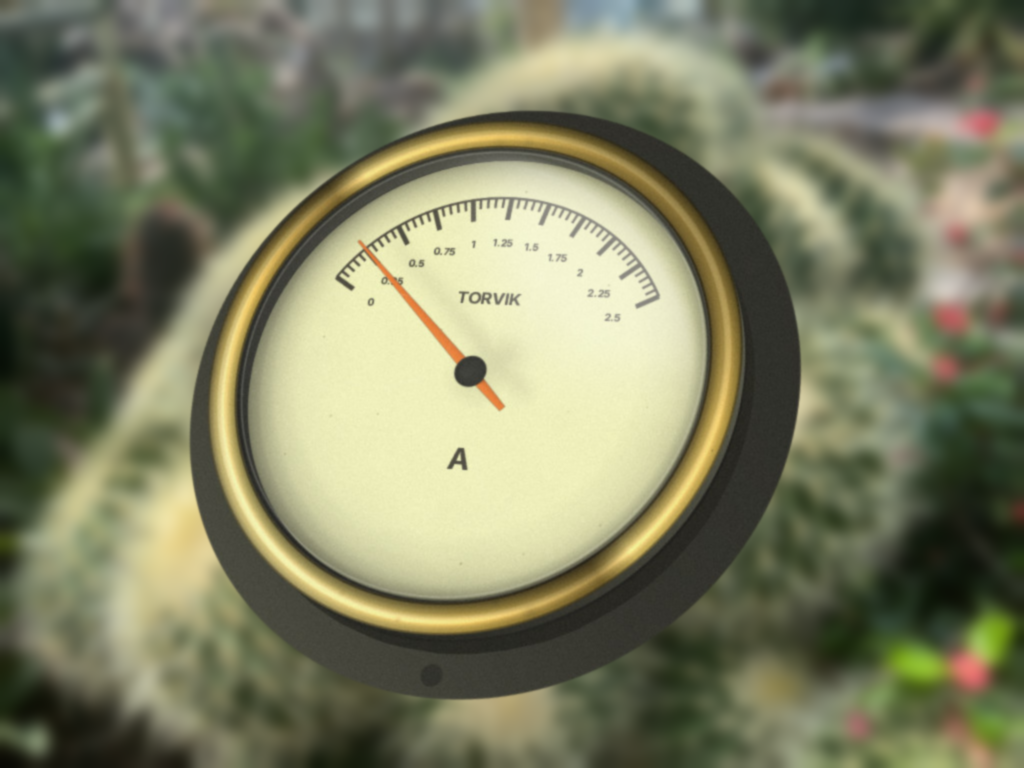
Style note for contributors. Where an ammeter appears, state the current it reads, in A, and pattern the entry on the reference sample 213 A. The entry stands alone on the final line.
0.25 A
